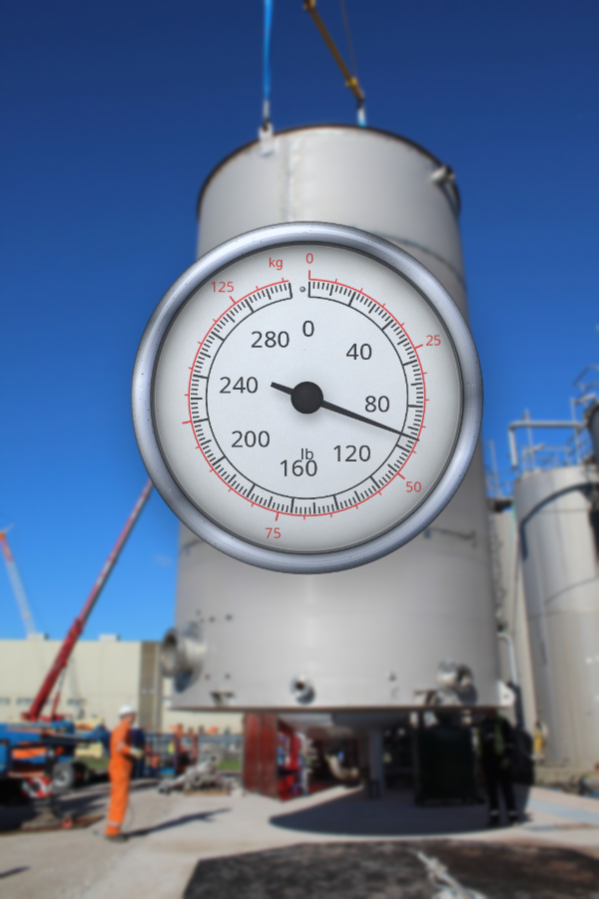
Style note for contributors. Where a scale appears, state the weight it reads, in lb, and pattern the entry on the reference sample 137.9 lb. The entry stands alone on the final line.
94 lb
